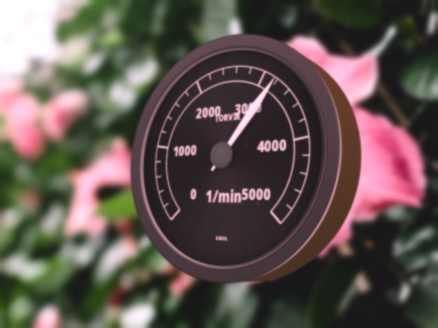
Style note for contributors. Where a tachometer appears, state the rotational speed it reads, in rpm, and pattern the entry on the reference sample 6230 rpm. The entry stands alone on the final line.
3200 rpm
